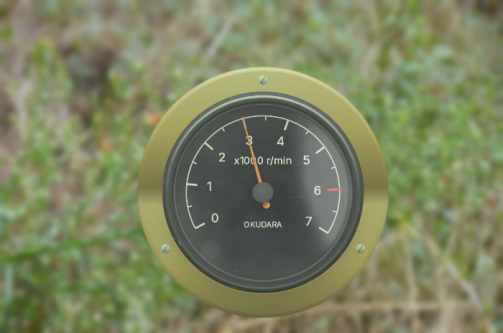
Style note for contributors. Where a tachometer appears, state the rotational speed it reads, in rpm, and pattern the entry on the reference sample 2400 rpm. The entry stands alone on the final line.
3000 rpm
